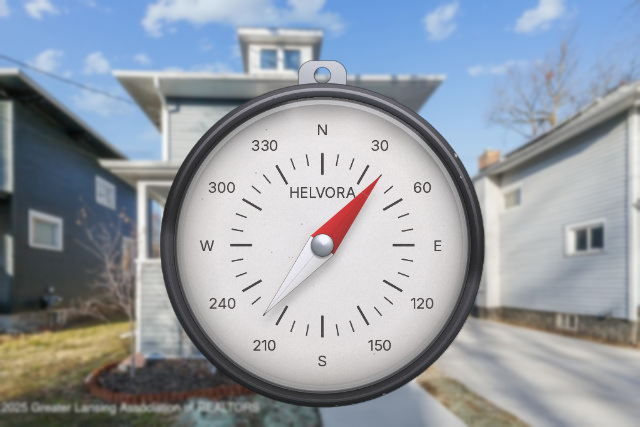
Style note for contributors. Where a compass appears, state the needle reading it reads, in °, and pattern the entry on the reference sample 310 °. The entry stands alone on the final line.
40 °
